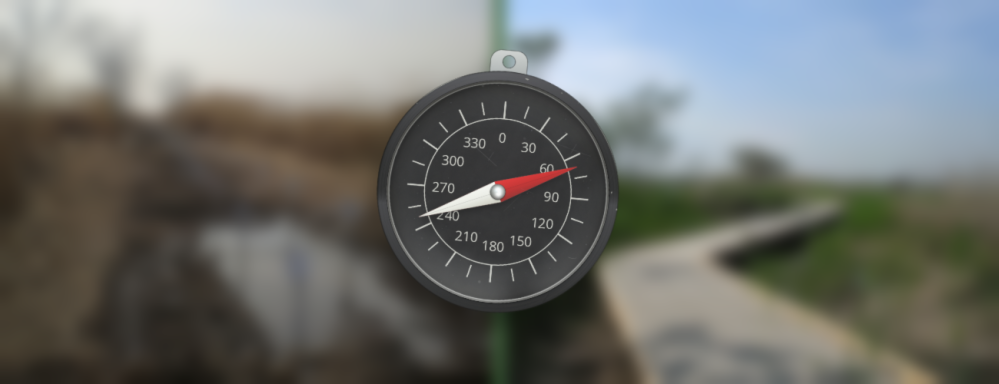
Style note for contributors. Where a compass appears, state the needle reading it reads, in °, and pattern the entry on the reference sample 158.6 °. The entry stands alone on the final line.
67.5 °
